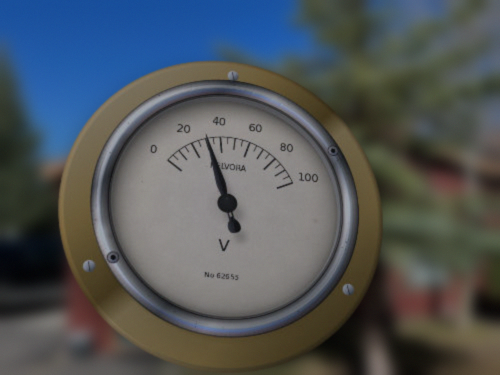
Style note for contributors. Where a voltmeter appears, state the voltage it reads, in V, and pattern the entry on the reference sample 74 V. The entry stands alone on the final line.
30 V
